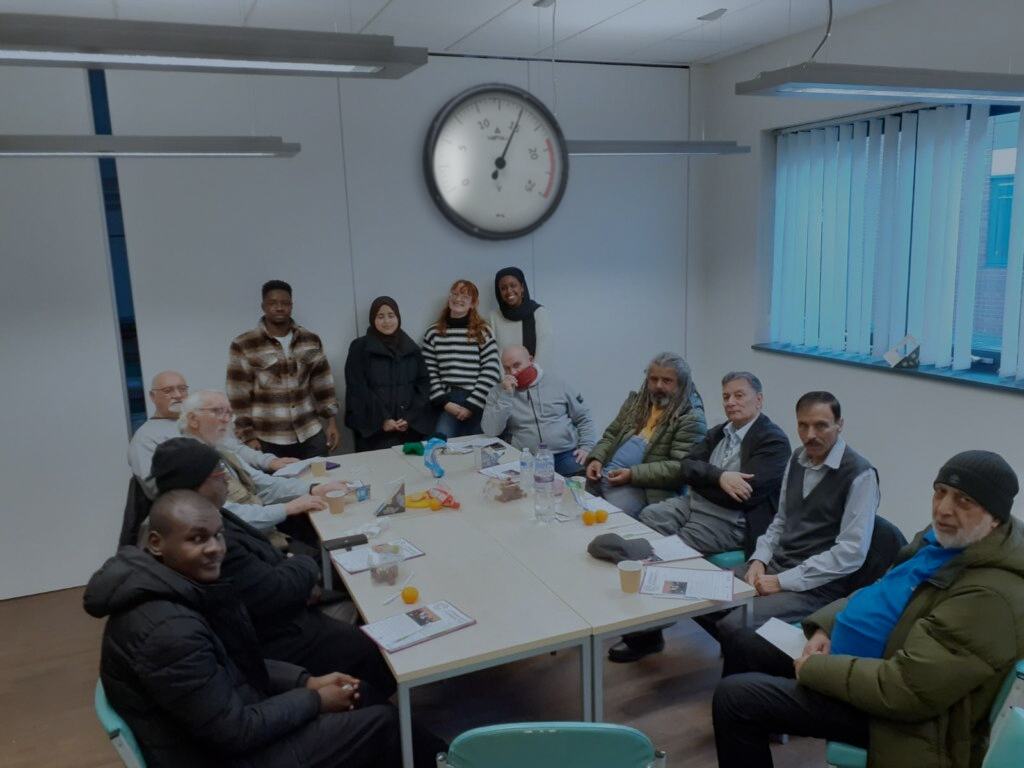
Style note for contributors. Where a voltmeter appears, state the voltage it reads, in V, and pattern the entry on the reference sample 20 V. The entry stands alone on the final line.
15 V
